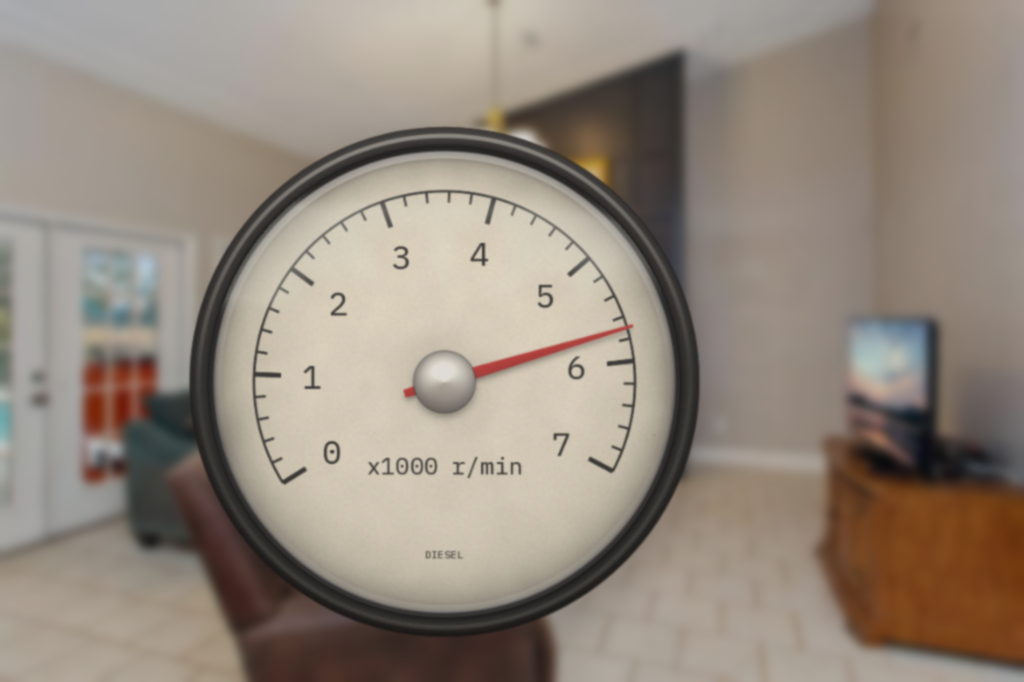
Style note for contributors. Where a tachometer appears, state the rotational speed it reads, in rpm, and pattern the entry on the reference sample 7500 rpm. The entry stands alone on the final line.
5700 rpm
